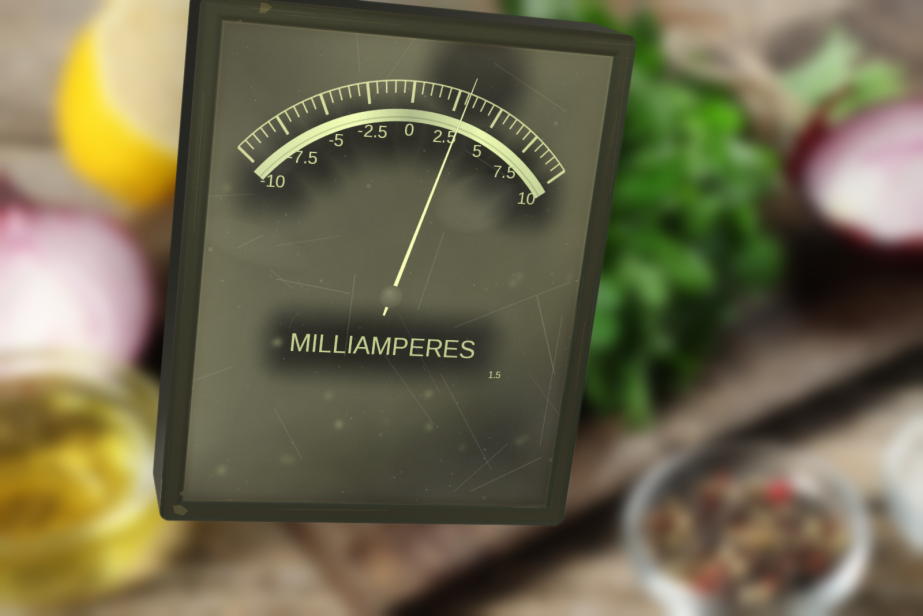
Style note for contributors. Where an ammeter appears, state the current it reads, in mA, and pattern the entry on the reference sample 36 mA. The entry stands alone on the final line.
3 mA
